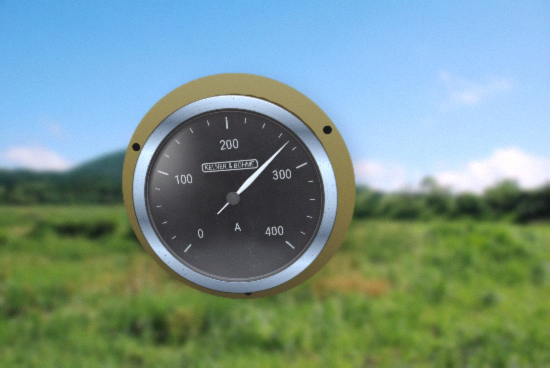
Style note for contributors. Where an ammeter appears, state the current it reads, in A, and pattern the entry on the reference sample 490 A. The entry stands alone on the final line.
270 A
